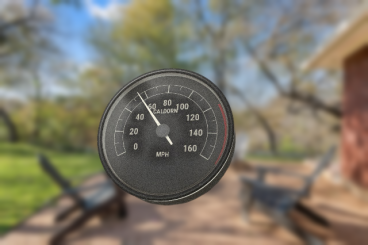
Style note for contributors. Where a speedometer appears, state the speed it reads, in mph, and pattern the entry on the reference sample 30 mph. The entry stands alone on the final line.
55 mph
